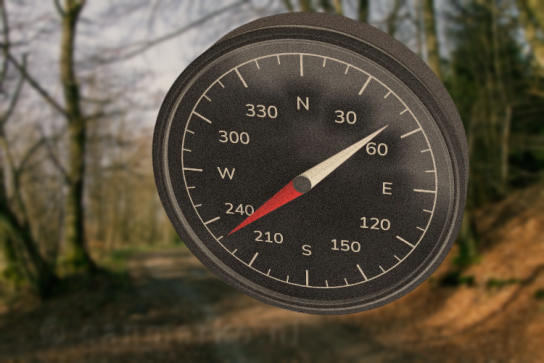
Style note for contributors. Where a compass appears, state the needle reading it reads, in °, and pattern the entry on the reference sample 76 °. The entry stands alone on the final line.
230 °
